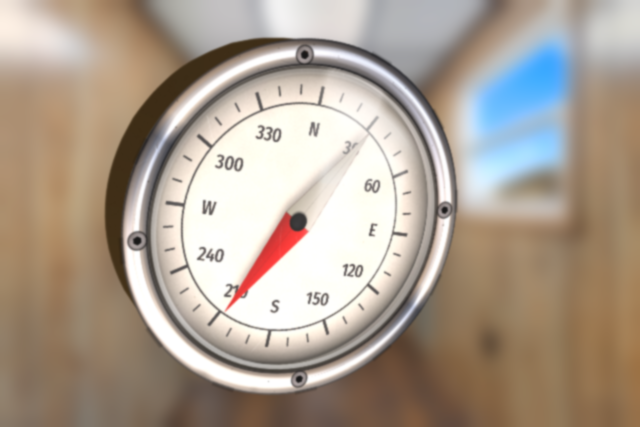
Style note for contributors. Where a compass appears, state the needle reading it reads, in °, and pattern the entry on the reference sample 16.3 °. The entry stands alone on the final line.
210 °
